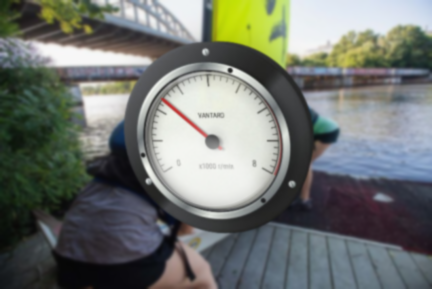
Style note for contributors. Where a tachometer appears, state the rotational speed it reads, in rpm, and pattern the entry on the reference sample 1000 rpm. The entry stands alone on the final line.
2400 rpm
